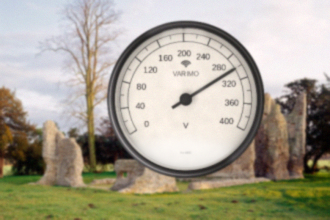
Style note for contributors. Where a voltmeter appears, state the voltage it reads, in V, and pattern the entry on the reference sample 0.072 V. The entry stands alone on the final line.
300 V
